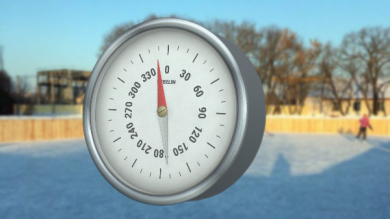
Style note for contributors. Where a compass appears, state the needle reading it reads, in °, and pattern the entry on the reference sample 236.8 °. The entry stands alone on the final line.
350 °
